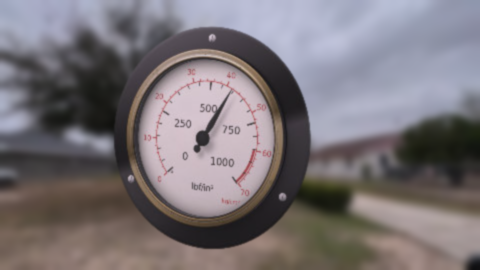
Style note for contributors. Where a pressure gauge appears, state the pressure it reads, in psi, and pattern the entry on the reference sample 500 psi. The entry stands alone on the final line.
600 psi
